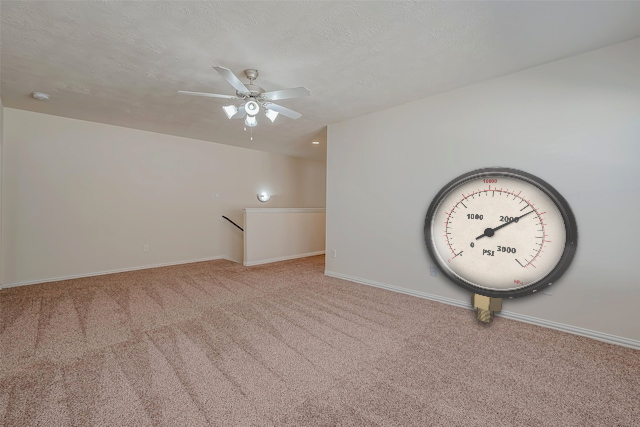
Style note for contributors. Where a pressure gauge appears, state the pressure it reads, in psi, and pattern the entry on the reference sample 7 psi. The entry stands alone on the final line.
2100 psi
